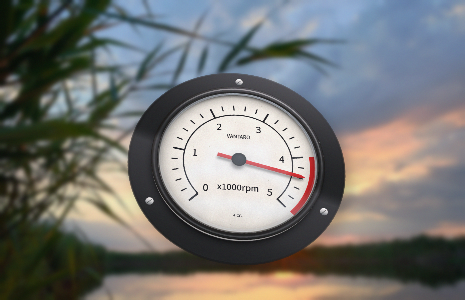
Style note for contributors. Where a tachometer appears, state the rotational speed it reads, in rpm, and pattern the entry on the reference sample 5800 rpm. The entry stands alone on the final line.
4400 rpm
